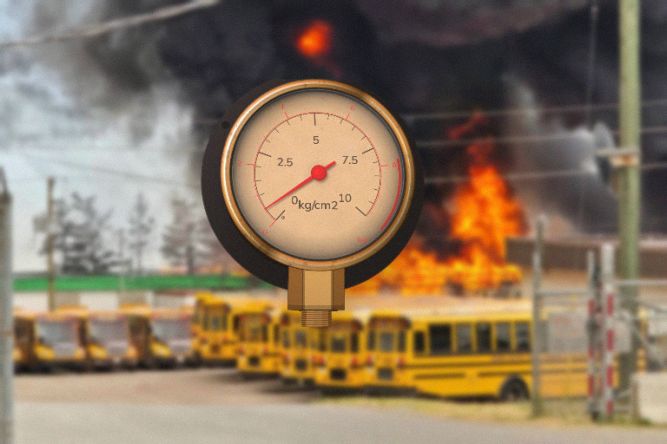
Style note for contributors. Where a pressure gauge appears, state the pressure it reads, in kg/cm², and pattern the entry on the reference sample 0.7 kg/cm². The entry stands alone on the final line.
0.5 kg/cm²
